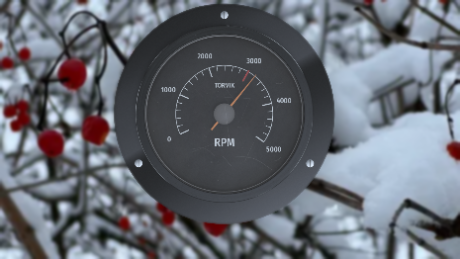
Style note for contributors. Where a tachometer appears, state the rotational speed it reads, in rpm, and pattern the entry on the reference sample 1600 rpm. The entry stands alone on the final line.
3200 rpm
